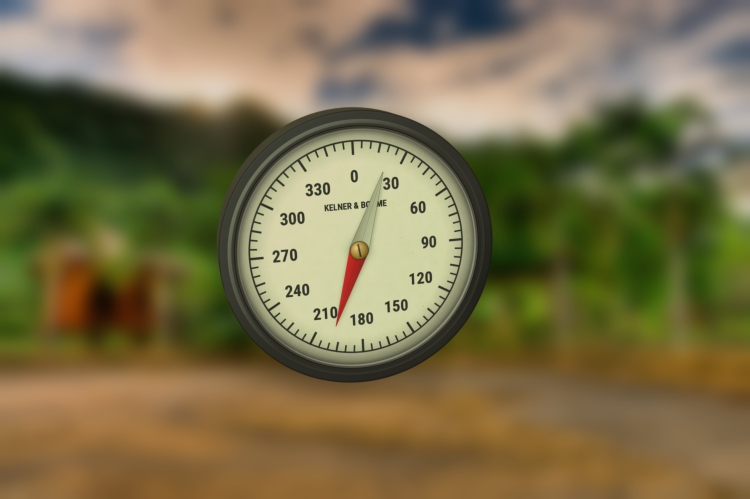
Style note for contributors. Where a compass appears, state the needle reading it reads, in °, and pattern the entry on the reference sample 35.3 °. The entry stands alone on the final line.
200 °
